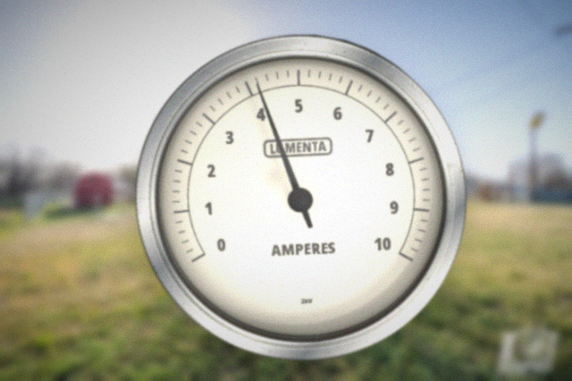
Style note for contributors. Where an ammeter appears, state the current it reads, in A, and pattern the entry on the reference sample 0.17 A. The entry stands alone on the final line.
4.2 A
